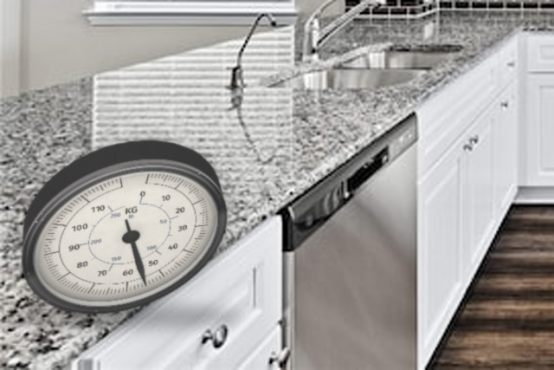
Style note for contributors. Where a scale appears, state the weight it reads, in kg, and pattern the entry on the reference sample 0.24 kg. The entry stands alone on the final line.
55 kg
